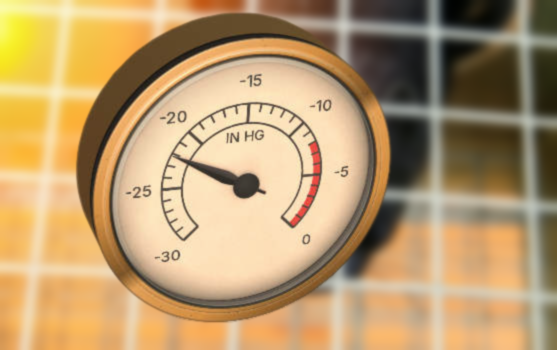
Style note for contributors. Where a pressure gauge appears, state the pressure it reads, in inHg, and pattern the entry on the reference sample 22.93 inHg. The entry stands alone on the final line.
-22 inHg
